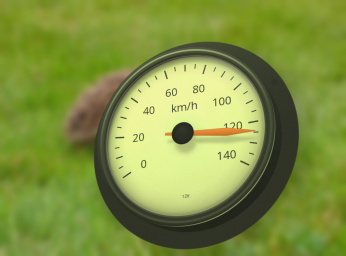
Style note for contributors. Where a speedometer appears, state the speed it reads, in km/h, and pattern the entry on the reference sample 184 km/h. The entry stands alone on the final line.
125 km/h
